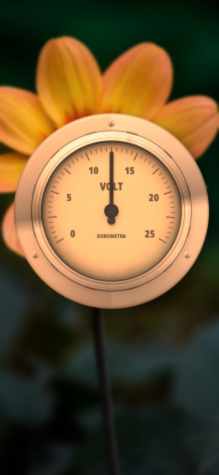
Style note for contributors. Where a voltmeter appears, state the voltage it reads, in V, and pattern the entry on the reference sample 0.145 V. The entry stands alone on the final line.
12.5 V
